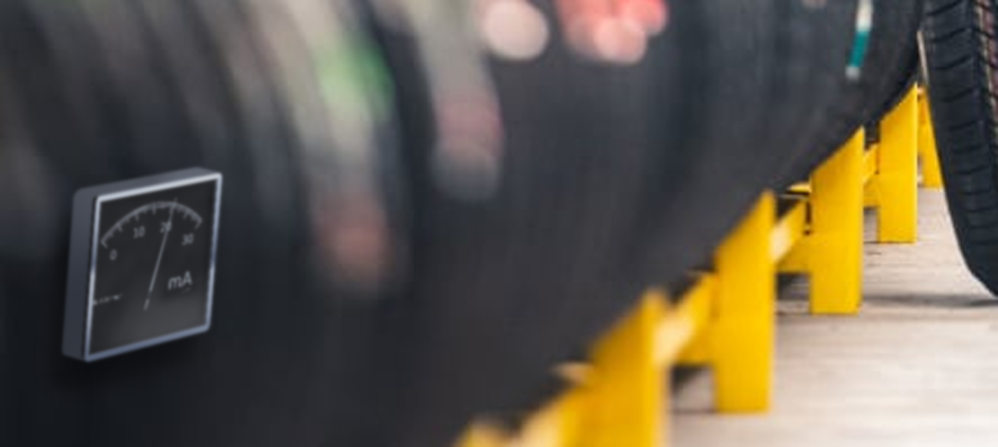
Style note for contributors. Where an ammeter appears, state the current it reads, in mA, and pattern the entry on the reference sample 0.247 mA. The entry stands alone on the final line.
20 mA
